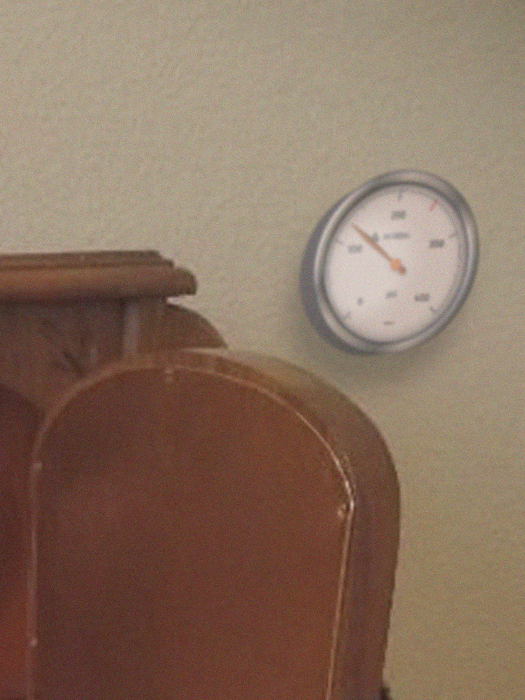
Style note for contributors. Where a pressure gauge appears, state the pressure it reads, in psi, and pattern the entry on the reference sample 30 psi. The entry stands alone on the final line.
125 psi
